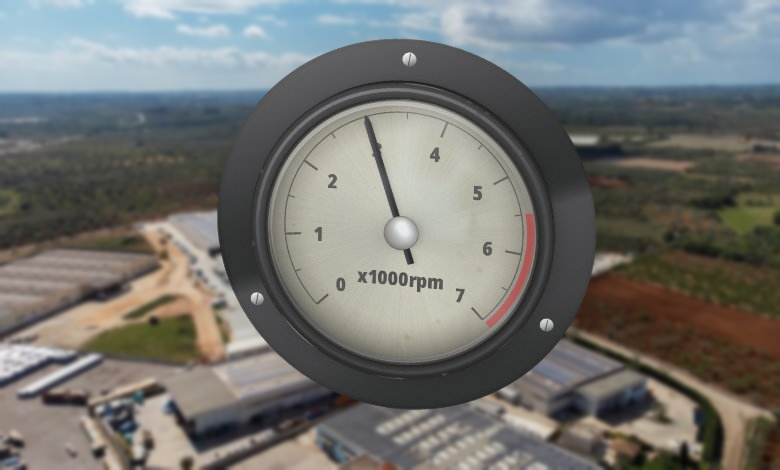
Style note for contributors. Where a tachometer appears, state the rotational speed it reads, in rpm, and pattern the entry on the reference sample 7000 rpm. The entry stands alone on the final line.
3000 rpm
